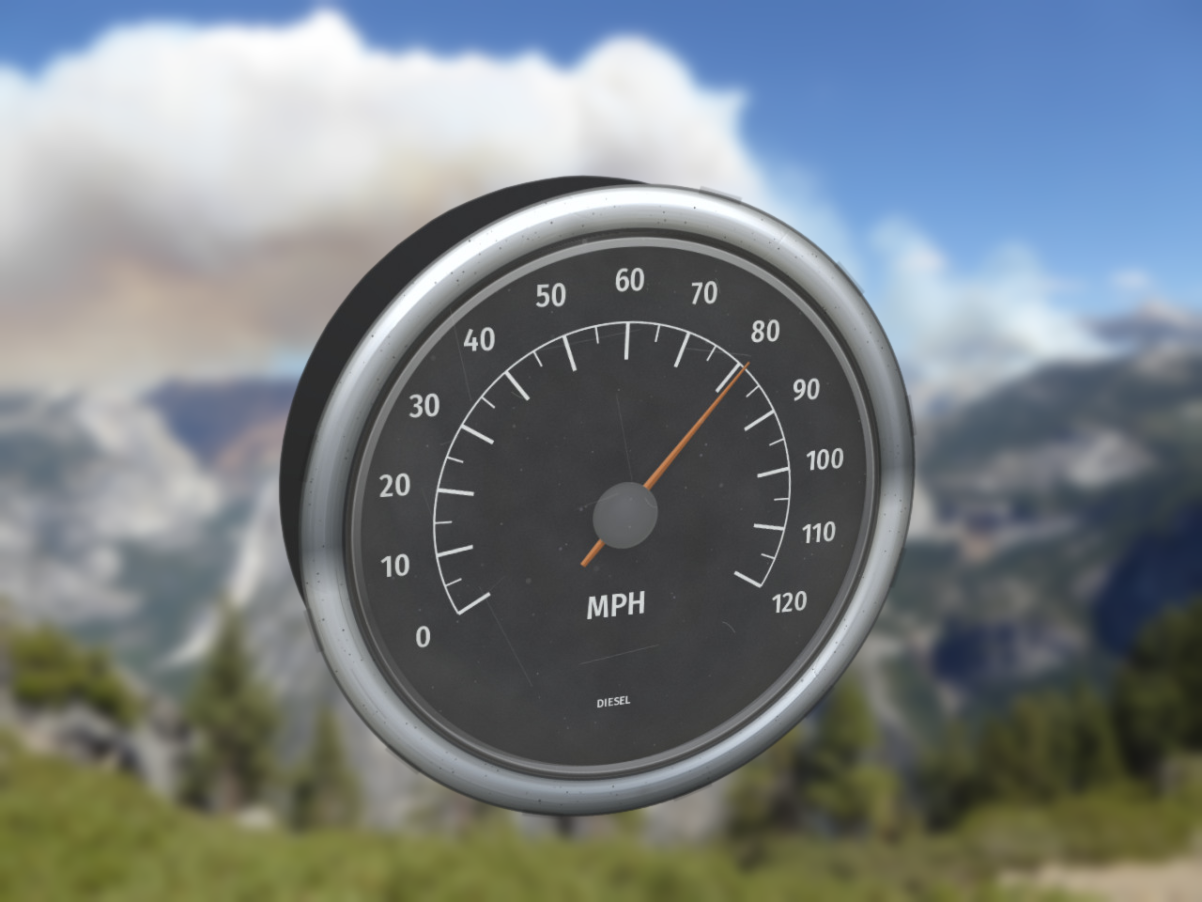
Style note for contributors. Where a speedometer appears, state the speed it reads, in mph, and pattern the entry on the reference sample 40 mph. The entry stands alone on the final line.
80 mph
